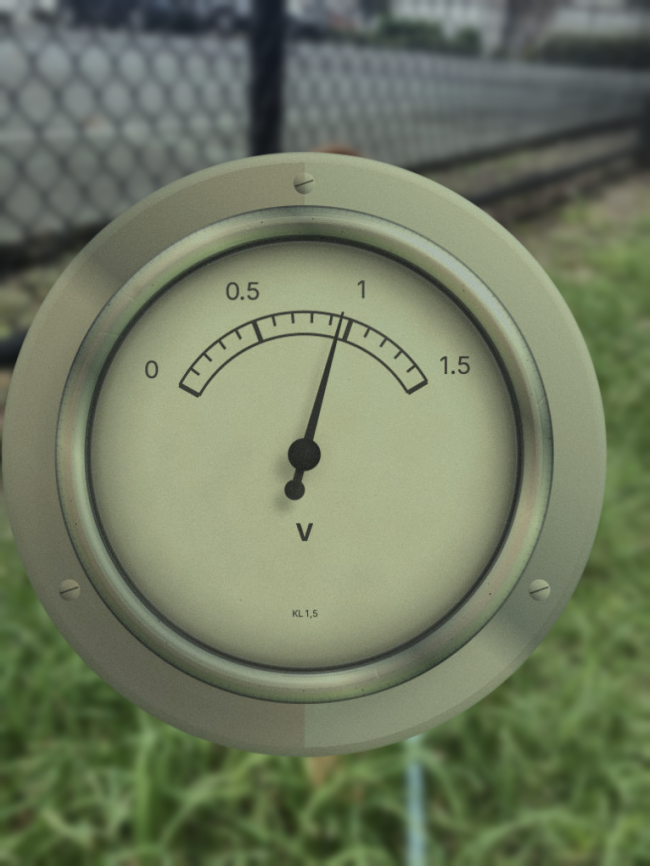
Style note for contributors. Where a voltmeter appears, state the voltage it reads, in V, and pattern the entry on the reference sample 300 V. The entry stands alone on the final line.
0.95 V
